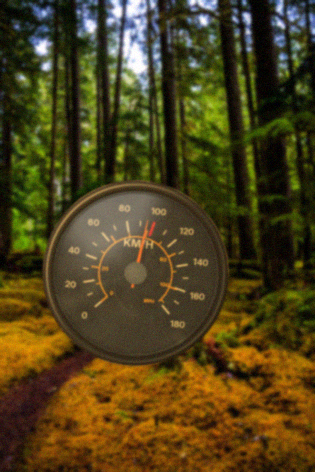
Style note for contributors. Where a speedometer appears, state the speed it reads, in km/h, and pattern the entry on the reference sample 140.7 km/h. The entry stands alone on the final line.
95 km/h
